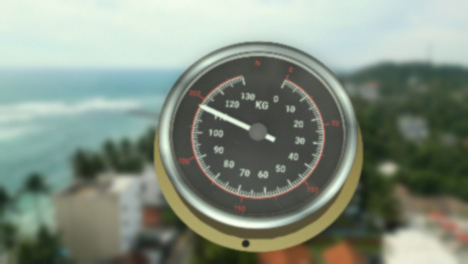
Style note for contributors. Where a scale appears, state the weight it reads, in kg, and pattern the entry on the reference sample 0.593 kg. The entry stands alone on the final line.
110 kg
